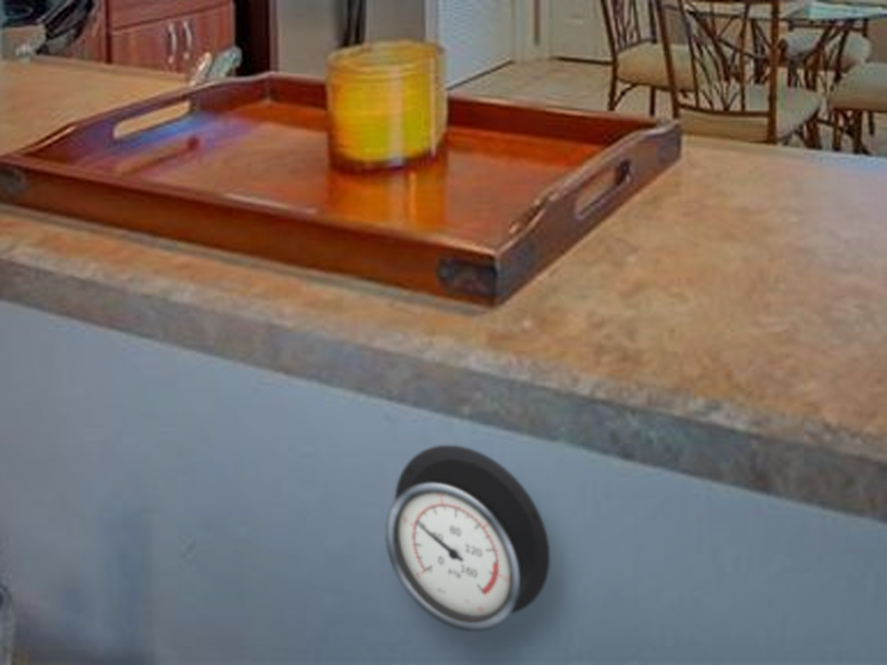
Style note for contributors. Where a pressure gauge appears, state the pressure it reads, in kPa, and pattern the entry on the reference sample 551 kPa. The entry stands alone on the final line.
40 kPa
